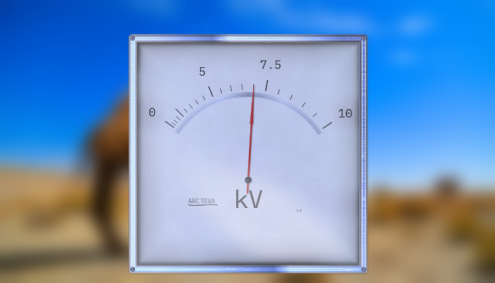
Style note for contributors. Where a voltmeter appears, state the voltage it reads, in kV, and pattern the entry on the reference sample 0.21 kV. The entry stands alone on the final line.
7 kV
